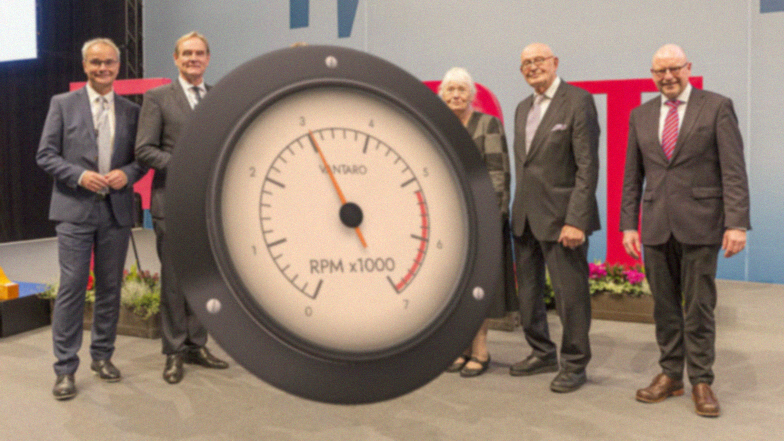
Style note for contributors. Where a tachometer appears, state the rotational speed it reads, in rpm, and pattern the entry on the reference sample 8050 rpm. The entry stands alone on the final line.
3000 rpm
